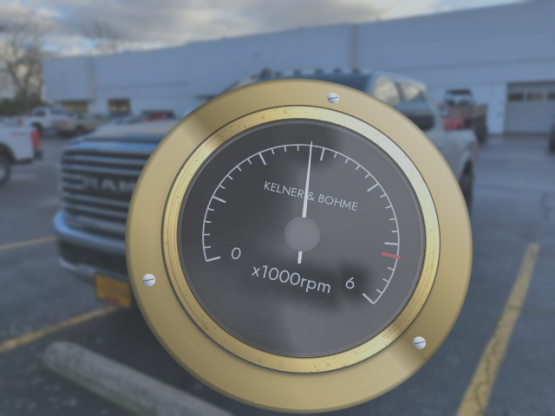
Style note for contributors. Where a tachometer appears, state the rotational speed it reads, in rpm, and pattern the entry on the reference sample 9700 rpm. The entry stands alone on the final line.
2800 rpm
